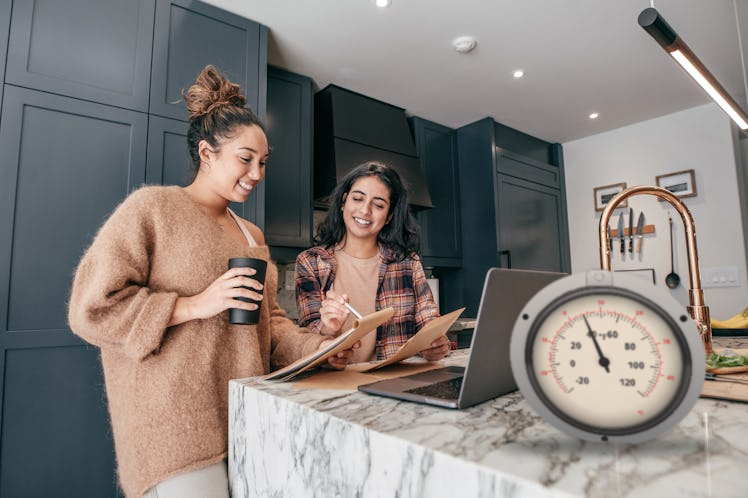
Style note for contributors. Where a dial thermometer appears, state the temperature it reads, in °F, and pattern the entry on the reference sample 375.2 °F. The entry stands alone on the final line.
40 °F
